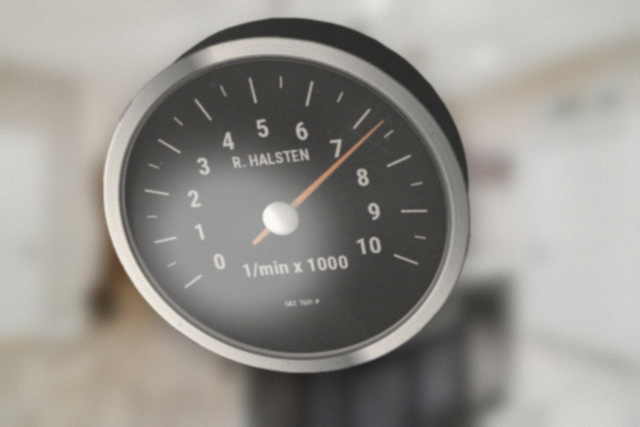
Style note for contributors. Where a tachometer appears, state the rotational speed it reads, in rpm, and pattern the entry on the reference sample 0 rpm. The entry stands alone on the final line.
7250 rpm
